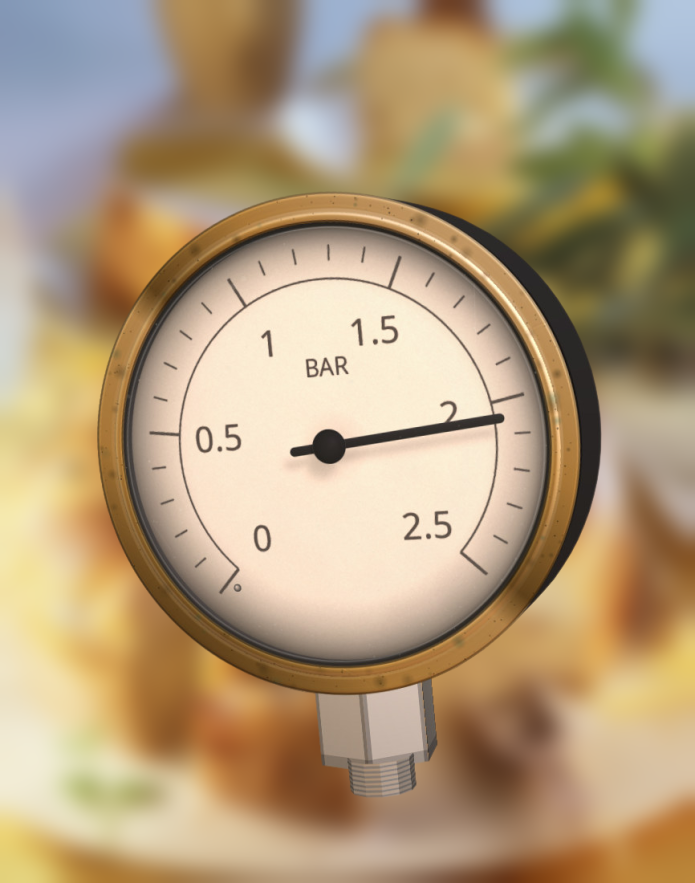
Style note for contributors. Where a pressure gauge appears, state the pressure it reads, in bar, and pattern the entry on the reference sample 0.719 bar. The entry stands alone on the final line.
2.05 bar
